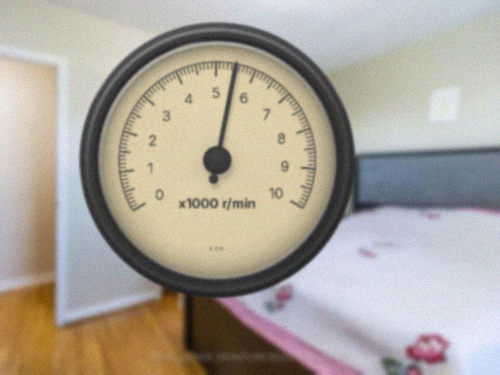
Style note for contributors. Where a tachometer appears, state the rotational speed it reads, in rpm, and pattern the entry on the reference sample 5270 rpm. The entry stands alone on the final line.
5500 rpm
